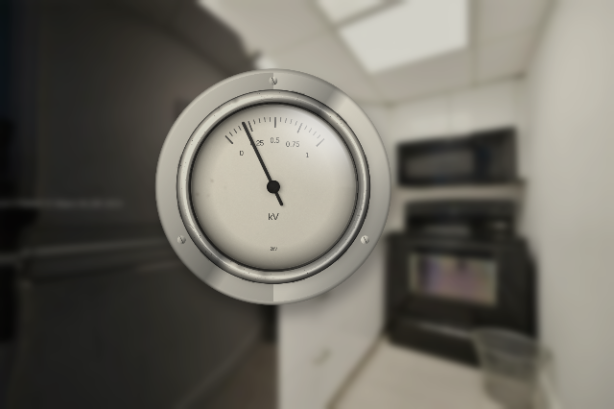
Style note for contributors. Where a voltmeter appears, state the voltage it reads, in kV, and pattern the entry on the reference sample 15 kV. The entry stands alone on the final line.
0.2 kV
